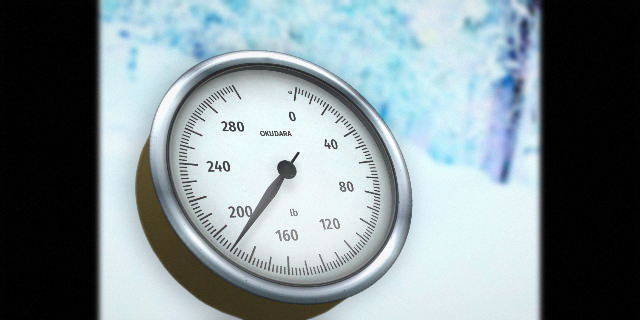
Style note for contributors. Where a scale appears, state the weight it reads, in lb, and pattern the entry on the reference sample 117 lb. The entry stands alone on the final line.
190 lb
